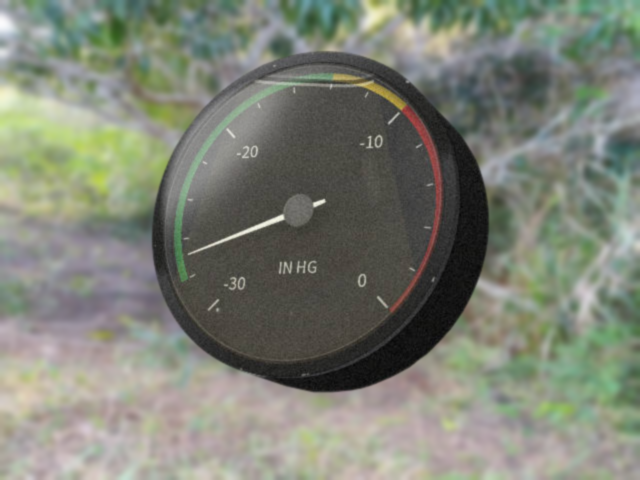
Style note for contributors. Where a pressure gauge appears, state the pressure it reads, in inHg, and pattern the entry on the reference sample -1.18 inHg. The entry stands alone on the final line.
-27 inHg
